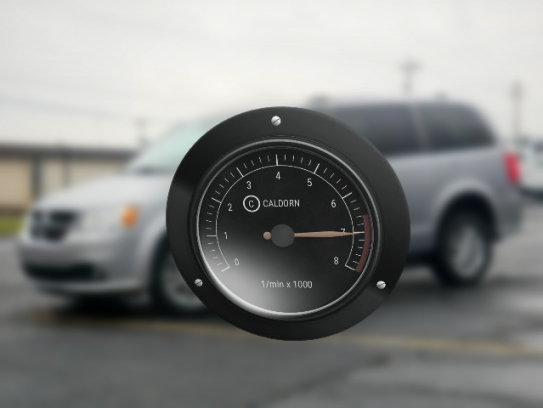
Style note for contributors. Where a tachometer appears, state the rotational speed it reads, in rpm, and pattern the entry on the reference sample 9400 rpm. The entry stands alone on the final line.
7000 rpm
